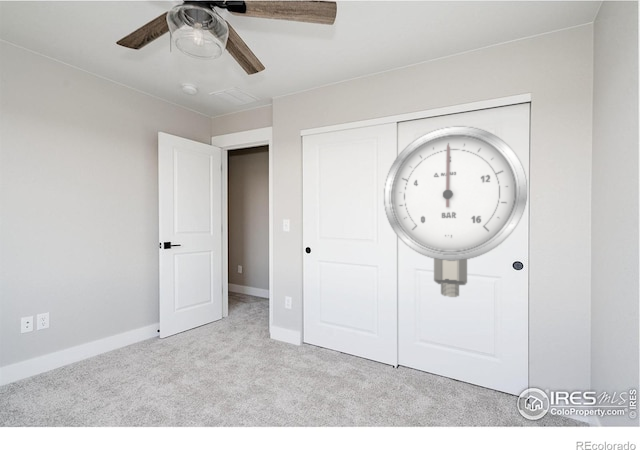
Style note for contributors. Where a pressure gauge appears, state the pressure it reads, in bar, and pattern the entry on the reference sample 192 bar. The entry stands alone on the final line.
8 bar
